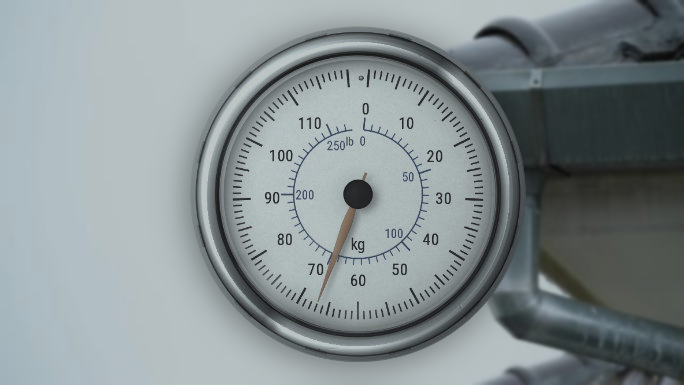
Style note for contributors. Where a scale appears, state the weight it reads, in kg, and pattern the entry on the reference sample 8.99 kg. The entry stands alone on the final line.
67 kg
